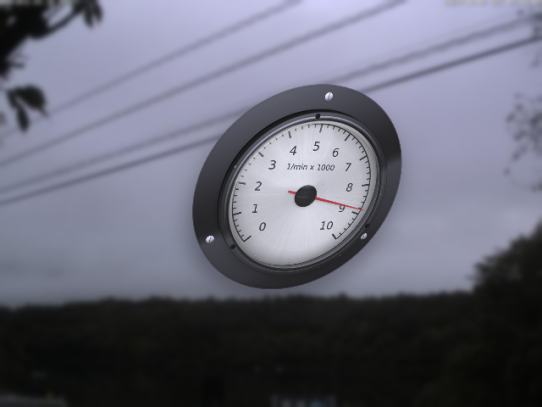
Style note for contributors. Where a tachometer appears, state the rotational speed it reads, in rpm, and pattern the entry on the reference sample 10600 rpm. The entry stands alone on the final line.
8800 rpm
